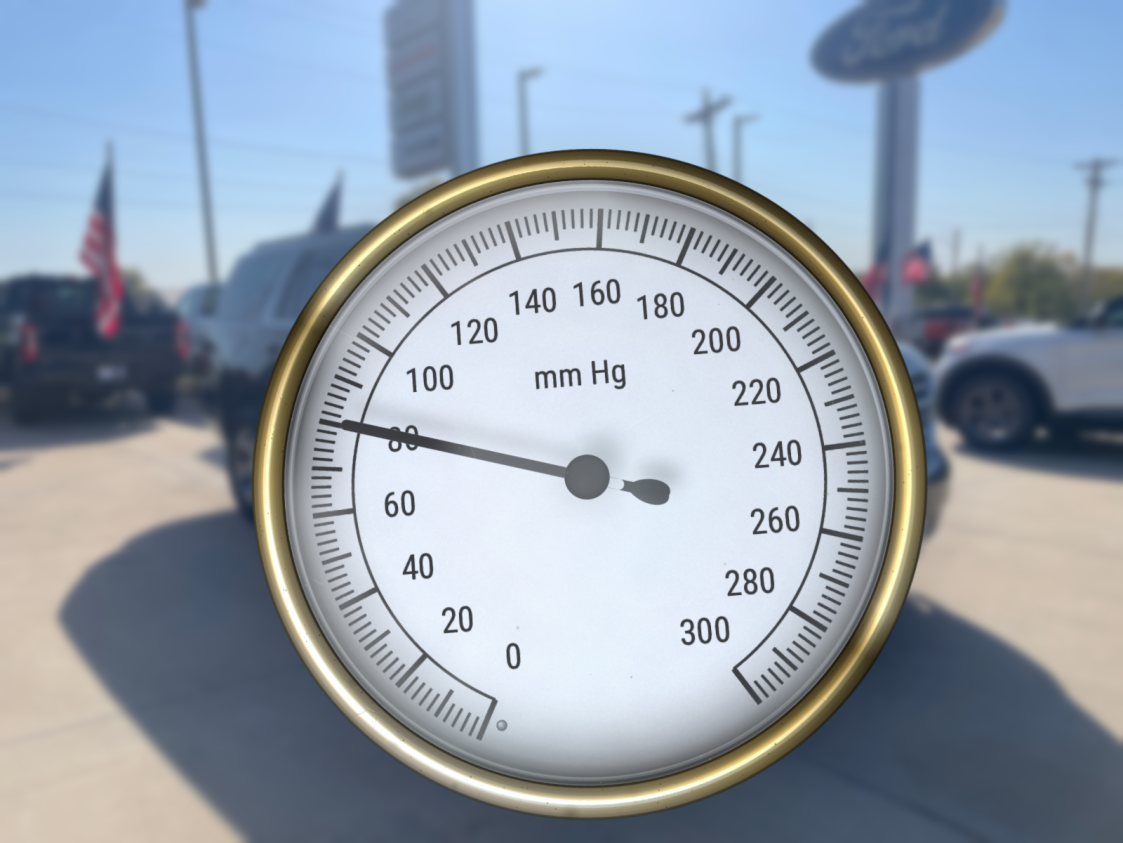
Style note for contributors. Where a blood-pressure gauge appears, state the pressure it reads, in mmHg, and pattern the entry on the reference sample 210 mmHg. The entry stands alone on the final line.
80 mmHg
